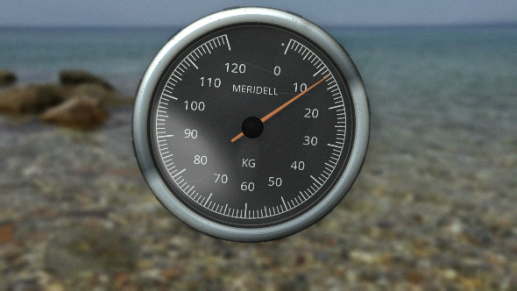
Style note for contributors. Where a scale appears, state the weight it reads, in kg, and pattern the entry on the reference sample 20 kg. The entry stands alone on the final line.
12 kg
